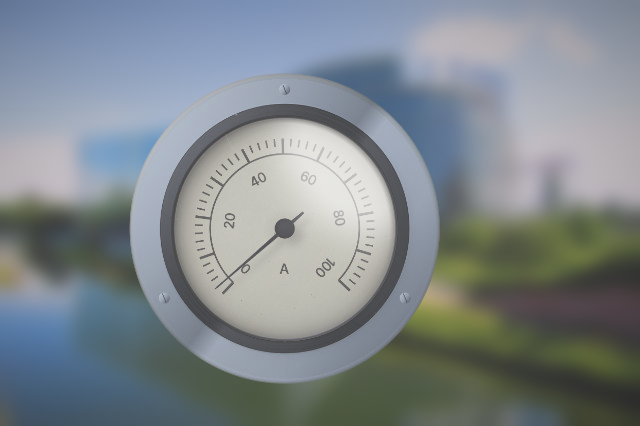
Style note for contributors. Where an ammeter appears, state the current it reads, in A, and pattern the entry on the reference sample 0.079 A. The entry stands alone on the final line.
2 A
